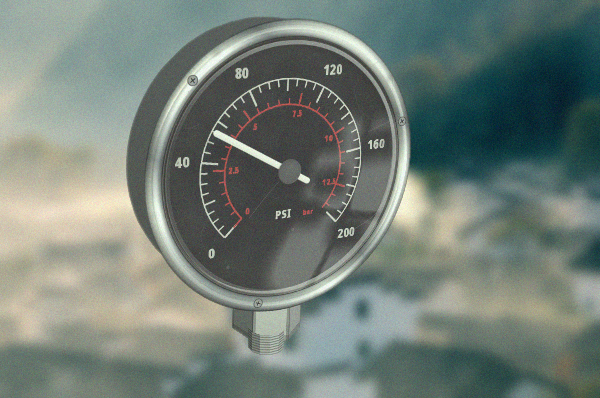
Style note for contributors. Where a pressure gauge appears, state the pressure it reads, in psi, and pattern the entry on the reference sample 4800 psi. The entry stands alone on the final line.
55 psi
